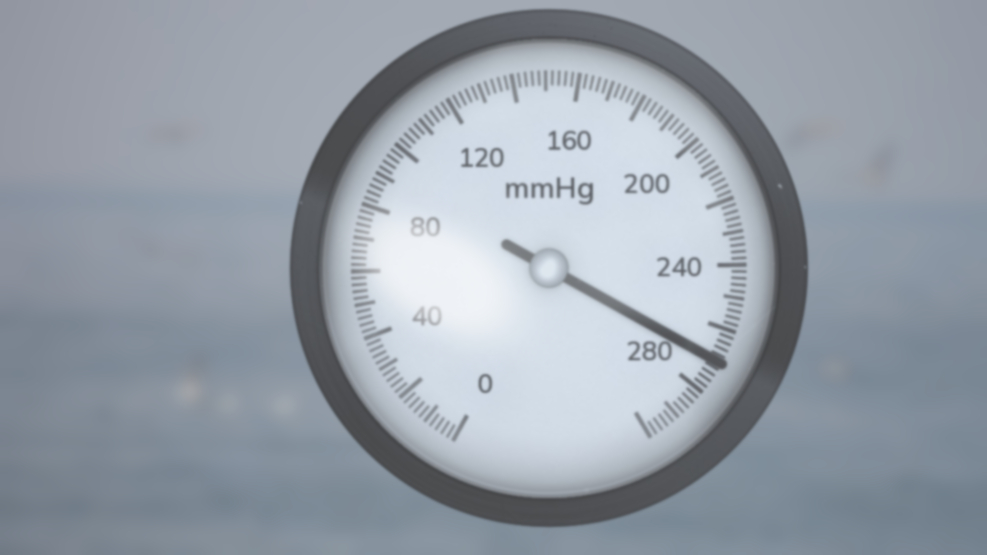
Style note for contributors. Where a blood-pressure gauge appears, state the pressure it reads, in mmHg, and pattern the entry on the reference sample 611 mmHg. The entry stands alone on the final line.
270 mmHg
